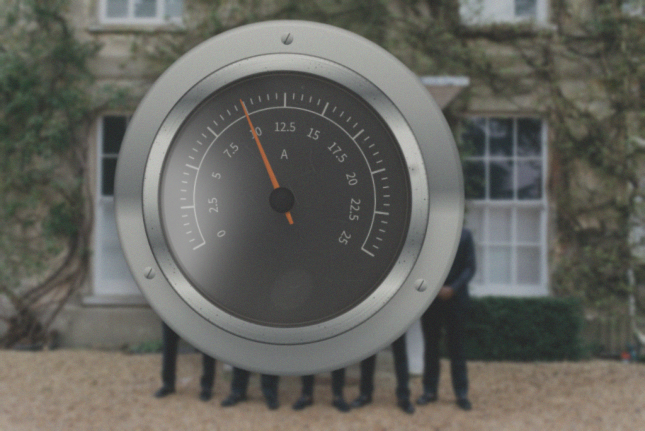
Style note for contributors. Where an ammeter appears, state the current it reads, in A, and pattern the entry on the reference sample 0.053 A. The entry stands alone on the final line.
10 A
